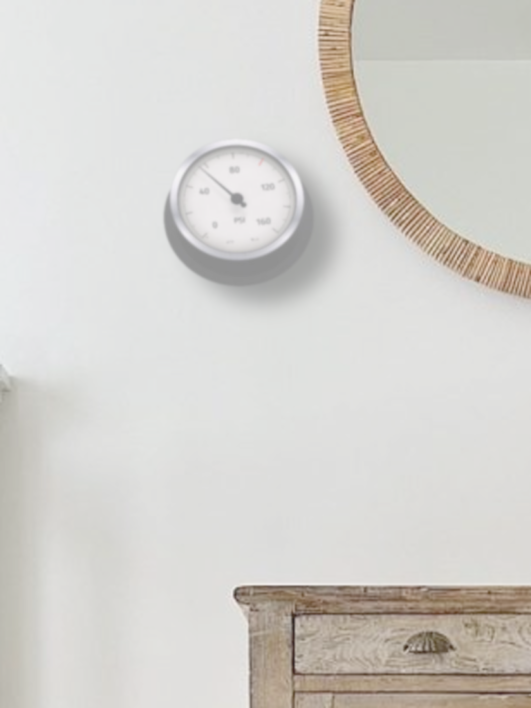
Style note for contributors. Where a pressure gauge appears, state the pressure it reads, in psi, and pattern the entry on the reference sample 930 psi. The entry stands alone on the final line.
55 psi
